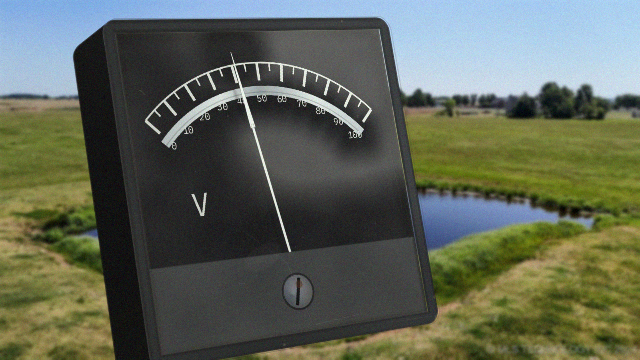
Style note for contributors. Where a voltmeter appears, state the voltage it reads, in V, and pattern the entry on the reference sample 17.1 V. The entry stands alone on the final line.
40 V
